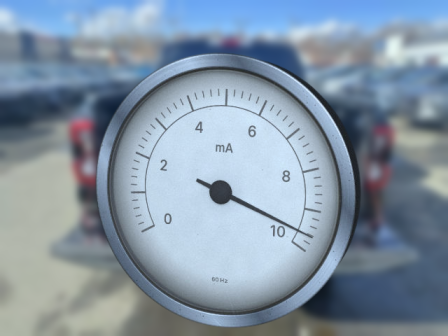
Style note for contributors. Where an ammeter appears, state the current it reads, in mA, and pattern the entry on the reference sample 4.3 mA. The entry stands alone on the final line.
9.6 mA
